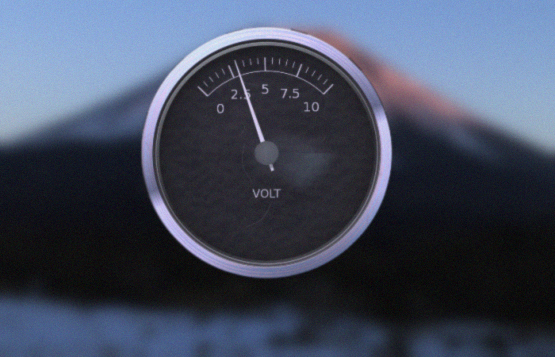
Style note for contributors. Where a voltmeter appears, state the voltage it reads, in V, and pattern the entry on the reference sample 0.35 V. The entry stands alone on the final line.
3 V
